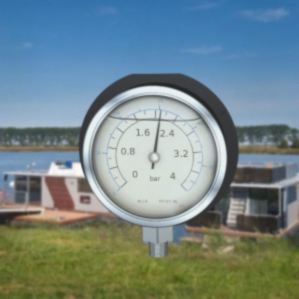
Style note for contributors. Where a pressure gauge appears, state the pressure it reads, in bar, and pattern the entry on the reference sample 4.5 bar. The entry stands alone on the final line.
2.1 bar
